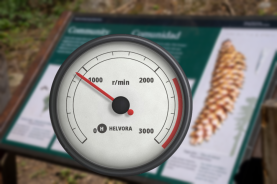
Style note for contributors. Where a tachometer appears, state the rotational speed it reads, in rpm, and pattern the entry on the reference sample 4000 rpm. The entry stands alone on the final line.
900 rpm
